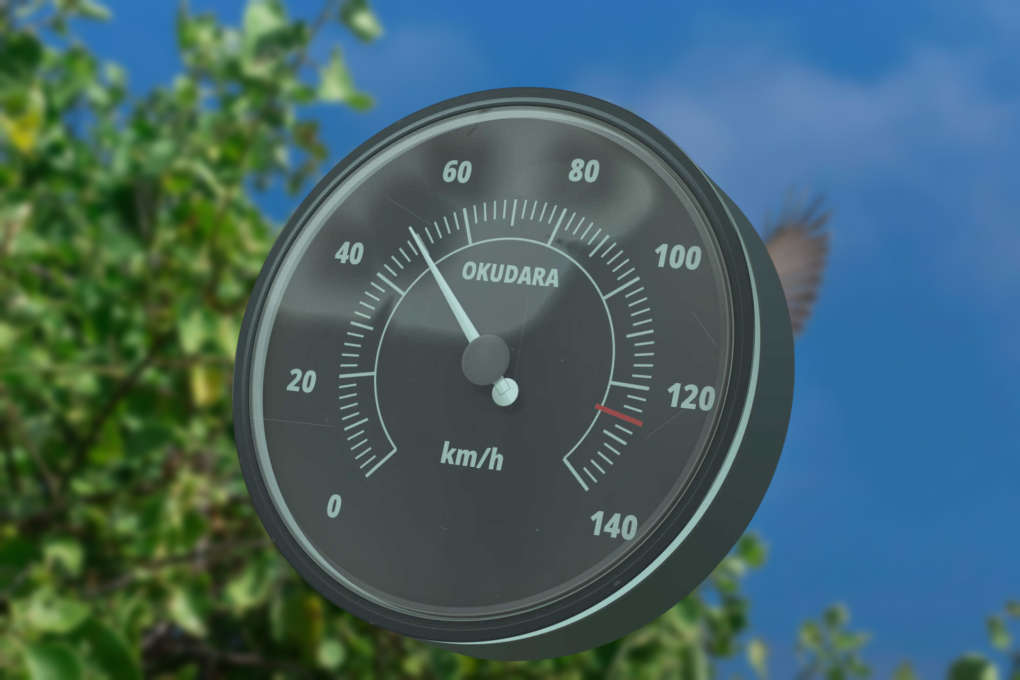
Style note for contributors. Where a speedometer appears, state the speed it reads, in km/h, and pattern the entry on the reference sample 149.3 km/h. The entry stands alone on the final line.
50 km/h
